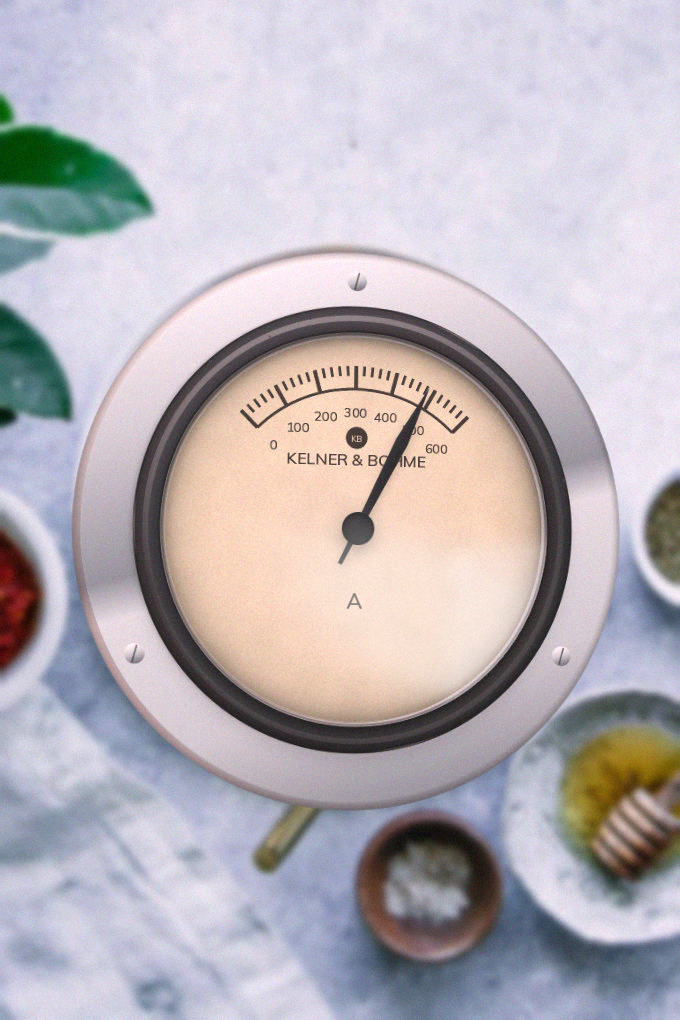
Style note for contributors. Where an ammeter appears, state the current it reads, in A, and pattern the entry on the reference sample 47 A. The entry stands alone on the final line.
480 A
